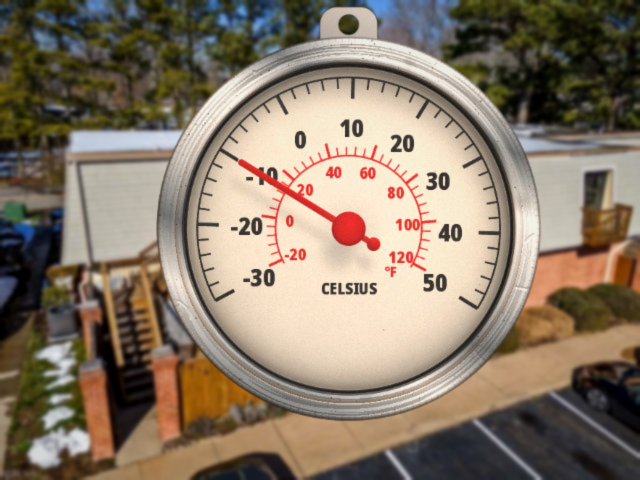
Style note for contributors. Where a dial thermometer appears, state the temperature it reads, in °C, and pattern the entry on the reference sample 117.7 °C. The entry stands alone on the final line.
-10 °C
